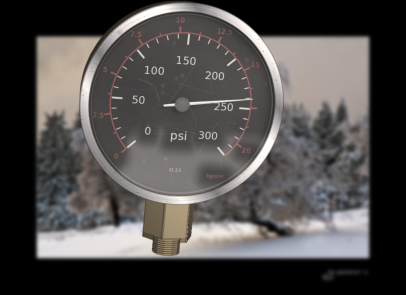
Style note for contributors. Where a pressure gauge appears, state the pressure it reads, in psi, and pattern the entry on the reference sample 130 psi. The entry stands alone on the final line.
240 psi
